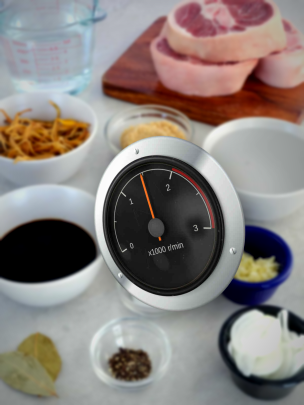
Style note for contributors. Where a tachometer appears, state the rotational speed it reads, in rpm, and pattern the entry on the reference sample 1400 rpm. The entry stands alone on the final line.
1500 rpm
